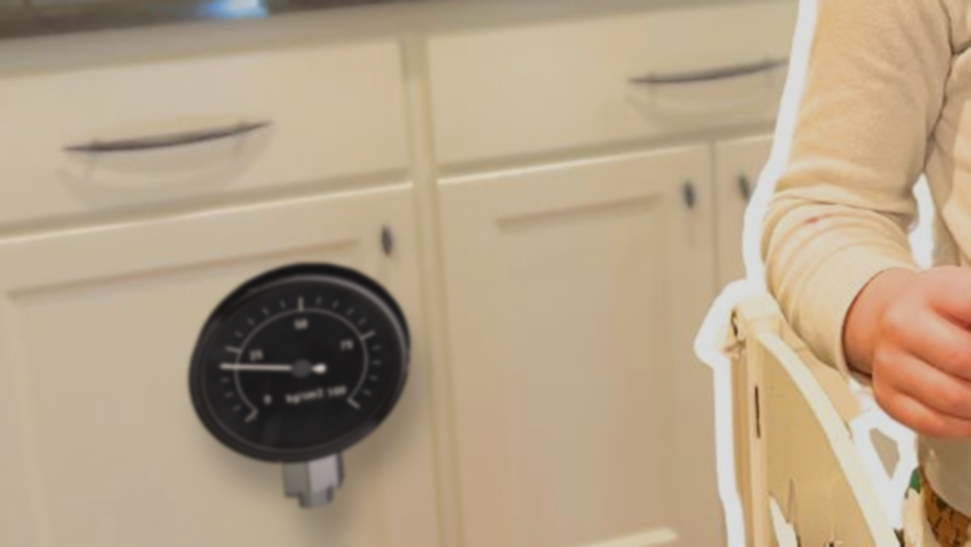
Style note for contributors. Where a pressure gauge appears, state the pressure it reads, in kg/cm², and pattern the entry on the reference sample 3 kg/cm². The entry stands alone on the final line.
20 kg/cm²
